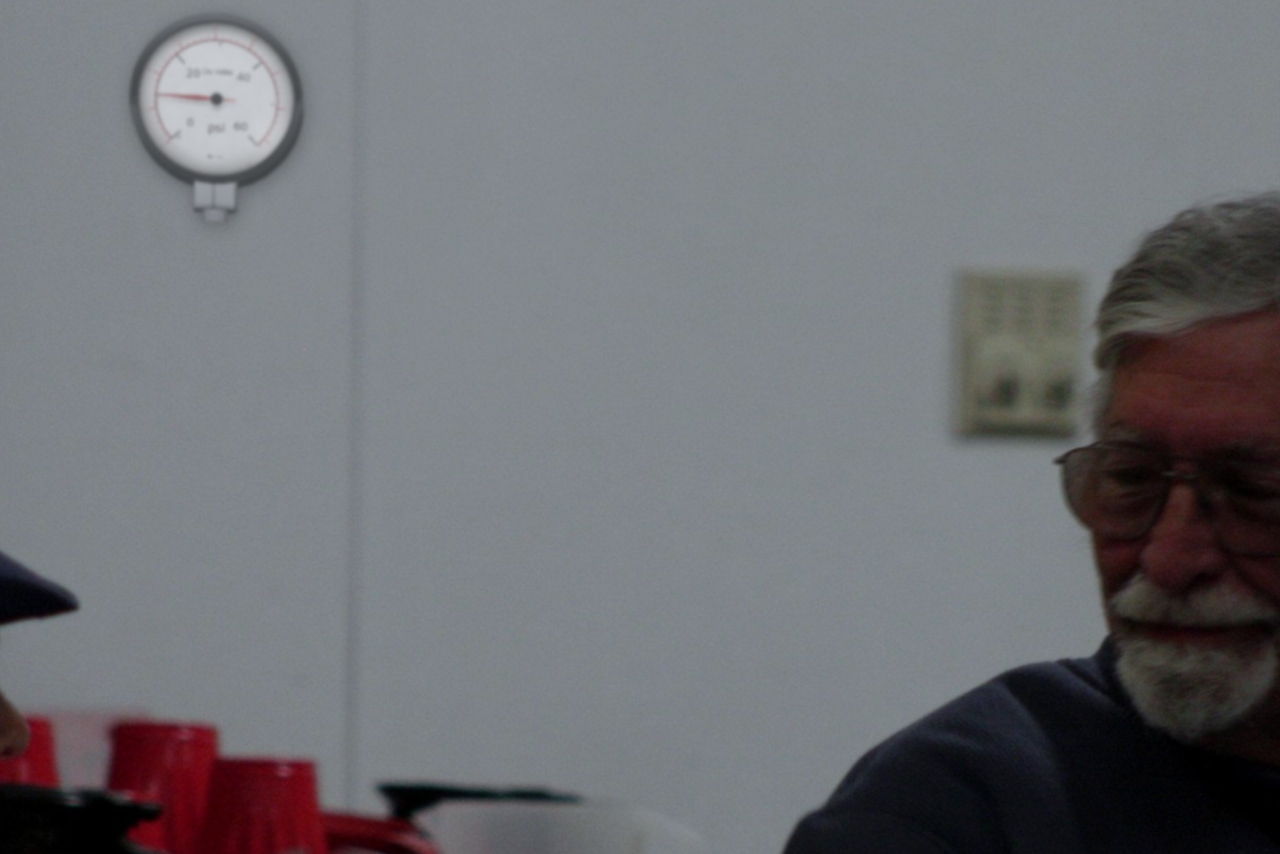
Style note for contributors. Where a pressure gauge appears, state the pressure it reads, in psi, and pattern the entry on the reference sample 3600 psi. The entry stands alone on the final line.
10 psi
